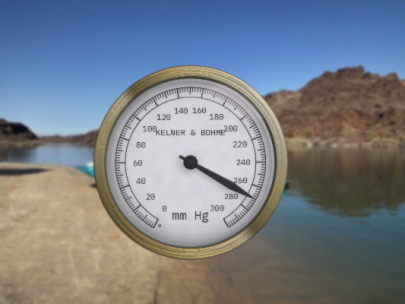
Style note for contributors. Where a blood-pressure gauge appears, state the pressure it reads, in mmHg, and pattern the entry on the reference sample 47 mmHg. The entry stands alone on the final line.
270 mmHg
